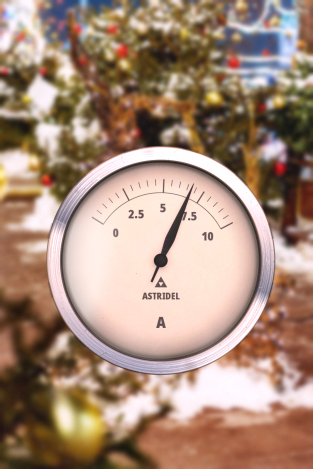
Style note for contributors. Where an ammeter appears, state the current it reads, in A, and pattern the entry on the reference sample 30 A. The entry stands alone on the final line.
6.75 A
